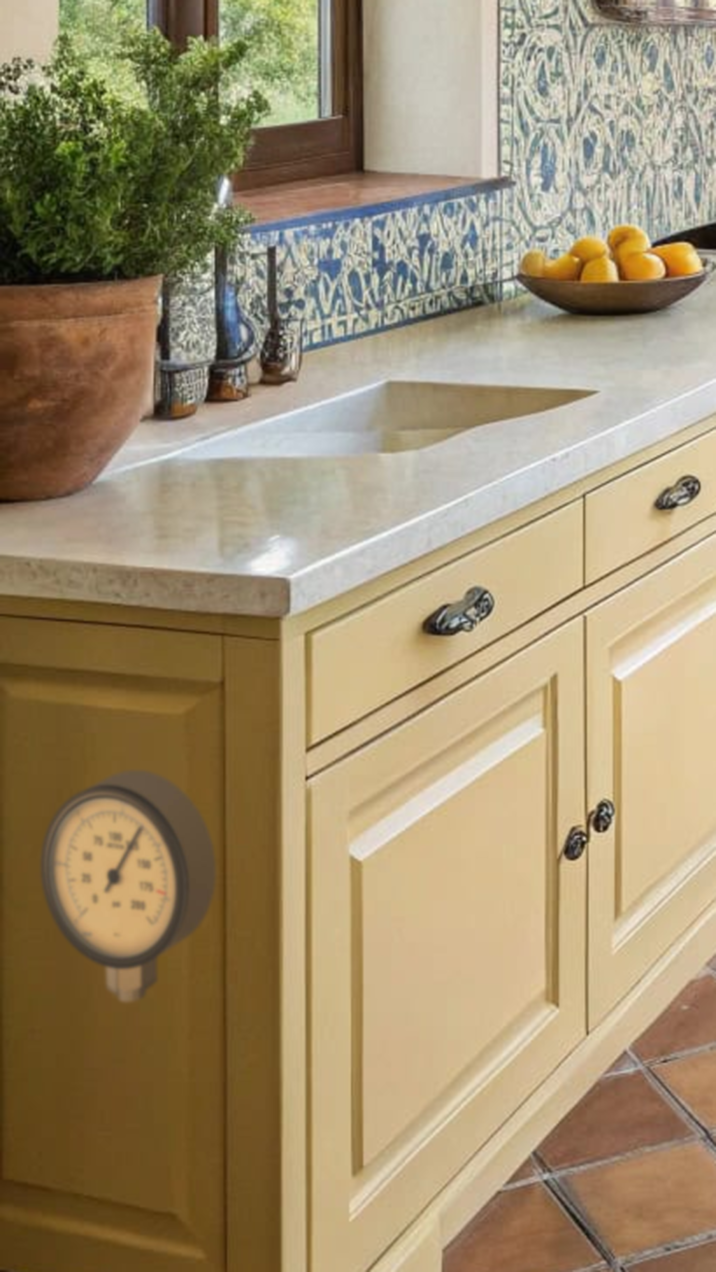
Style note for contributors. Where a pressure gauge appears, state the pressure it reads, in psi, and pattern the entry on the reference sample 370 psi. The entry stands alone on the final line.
125 psi
